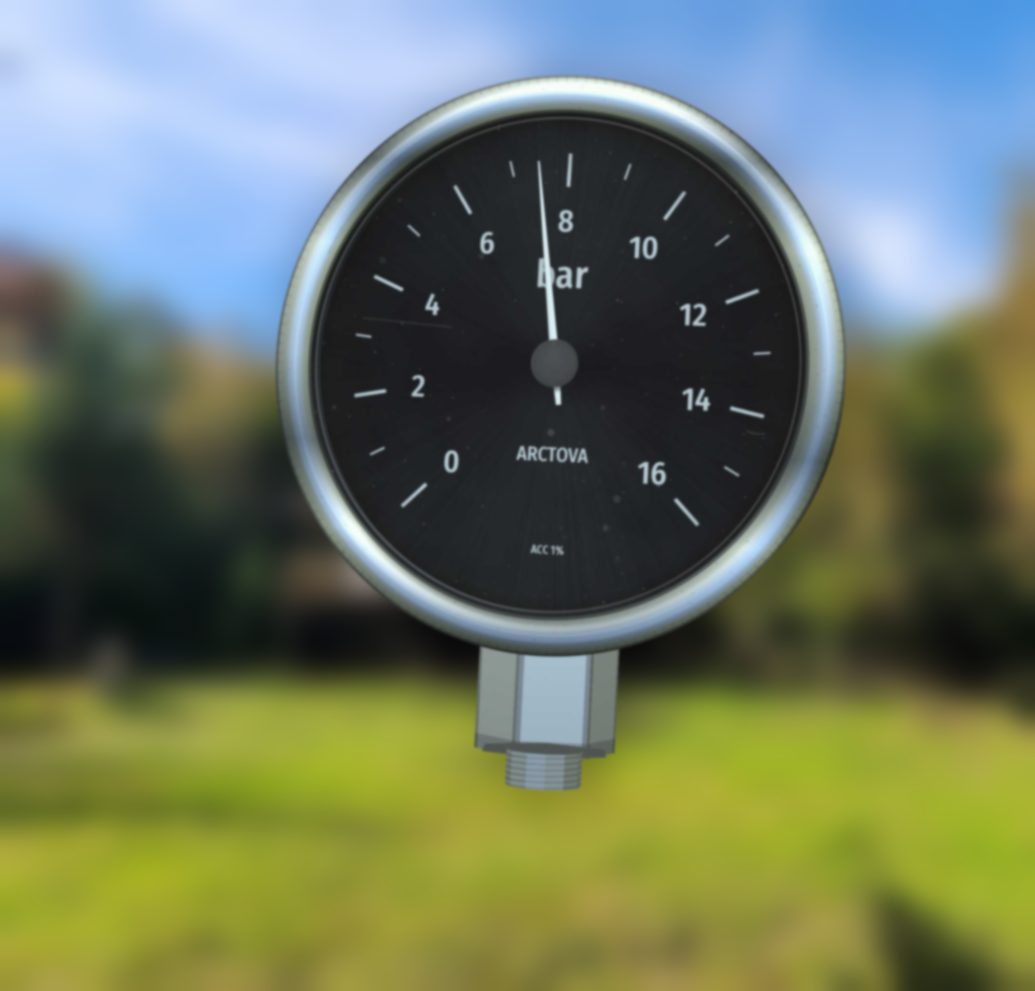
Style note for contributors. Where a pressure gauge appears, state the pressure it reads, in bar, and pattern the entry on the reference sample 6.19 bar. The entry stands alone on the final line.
7.5 bar
